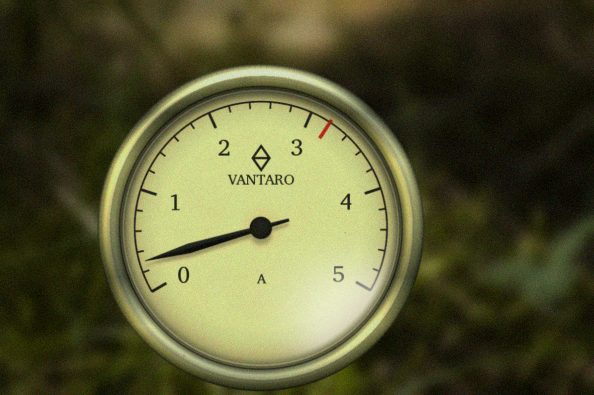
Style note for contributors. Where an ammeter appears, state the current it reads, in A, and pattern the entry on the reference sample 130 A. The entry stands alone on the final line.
0.3 A
